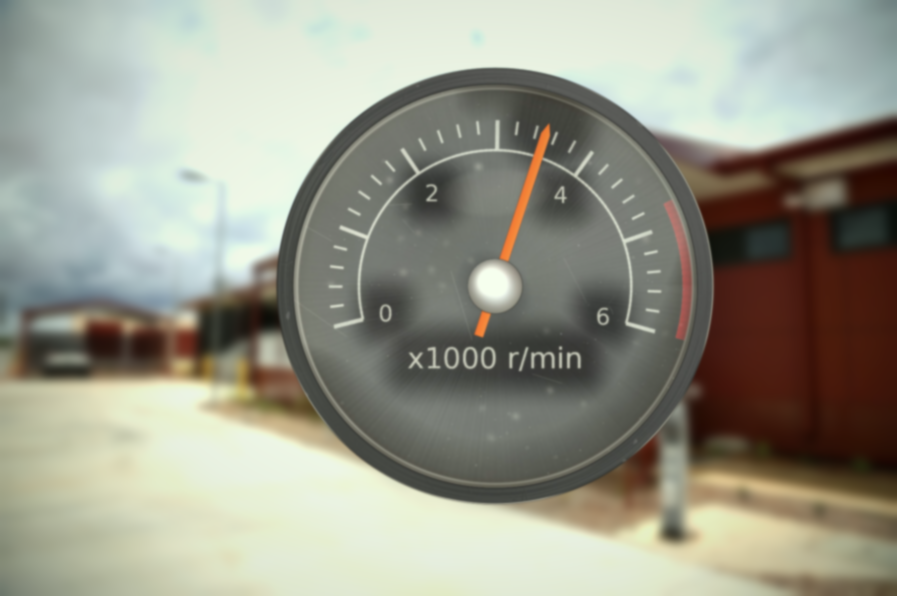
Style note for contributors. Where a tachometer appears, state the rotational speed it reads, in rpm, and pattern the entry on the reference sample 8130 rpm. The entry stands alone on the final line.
3500 rpm
